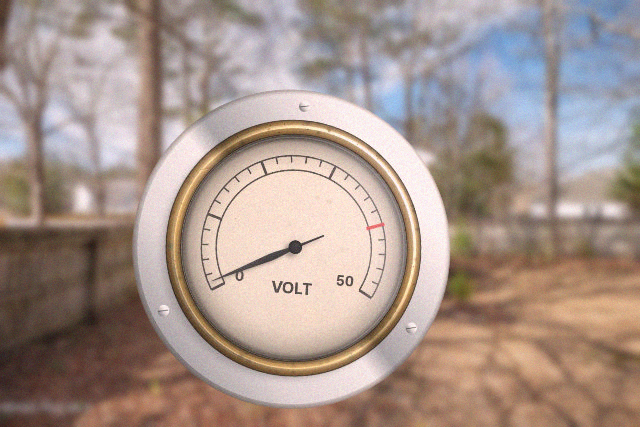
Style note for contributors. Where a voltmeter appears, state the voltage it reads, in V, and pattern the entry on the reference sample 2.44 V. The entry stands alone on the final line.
1 V
